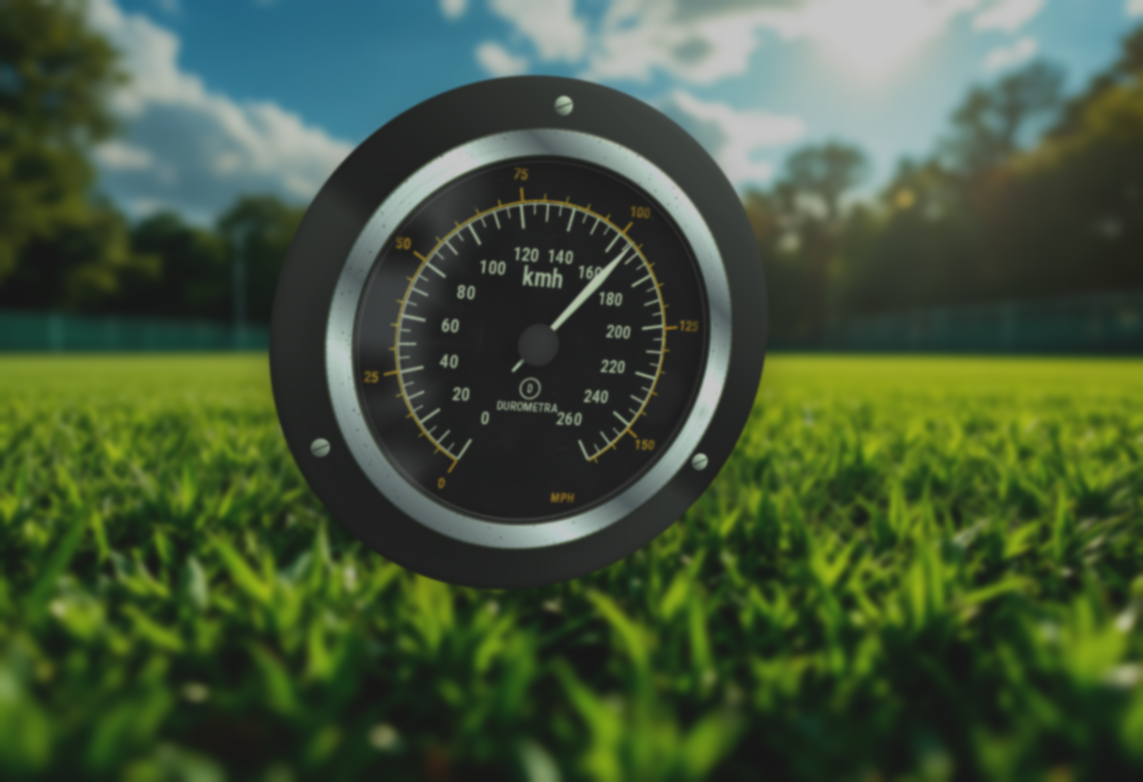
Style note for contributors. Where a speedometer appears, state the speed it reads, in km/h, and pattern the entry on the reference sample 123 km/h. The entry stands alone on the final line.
165 km/h
